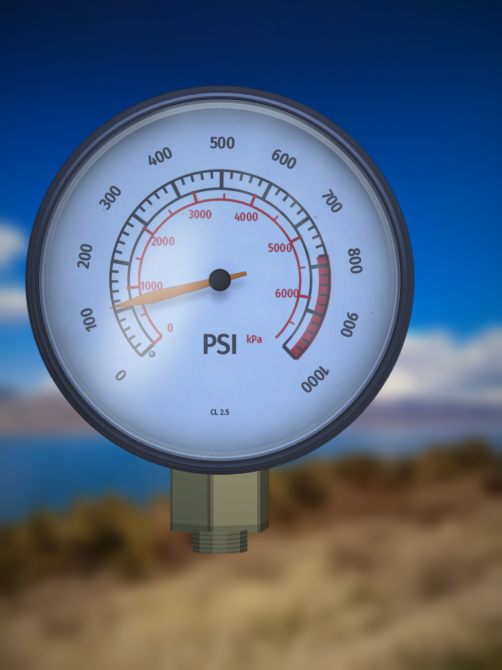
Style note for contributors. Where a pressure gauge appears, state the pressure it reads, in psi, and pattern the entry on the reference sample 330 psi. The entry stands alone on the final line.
110 psi
